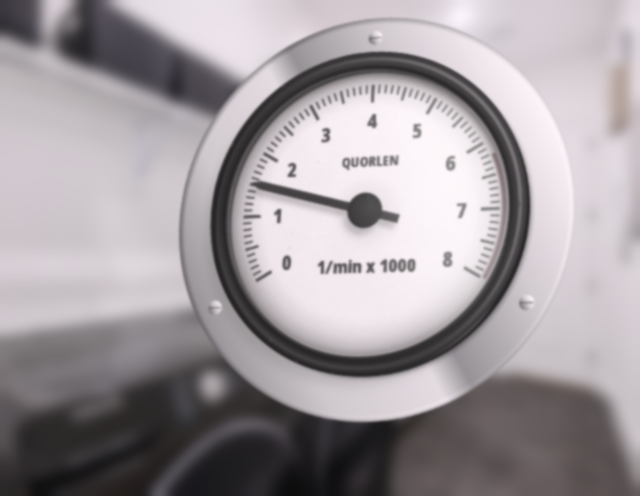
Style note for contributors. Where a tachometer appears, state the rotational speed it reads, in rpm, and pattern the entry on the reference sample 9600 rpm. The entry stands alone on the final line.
1500 rpm
